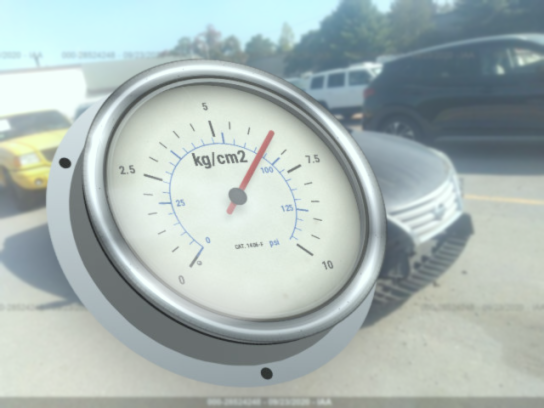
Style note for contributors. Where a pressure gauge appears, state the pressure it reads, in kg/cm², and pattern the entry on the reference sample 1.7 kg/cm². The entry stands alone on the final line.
6.5 kg/cm²
